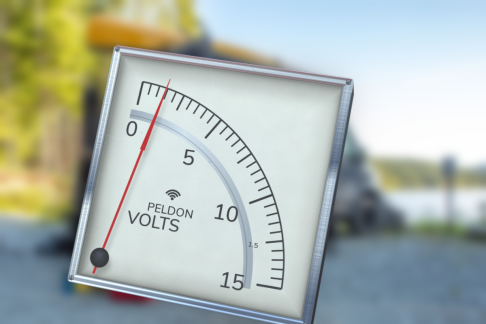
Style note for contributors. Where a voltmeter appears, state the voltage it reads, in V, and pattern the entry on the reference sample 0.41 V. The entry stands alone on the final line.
1.5 V
